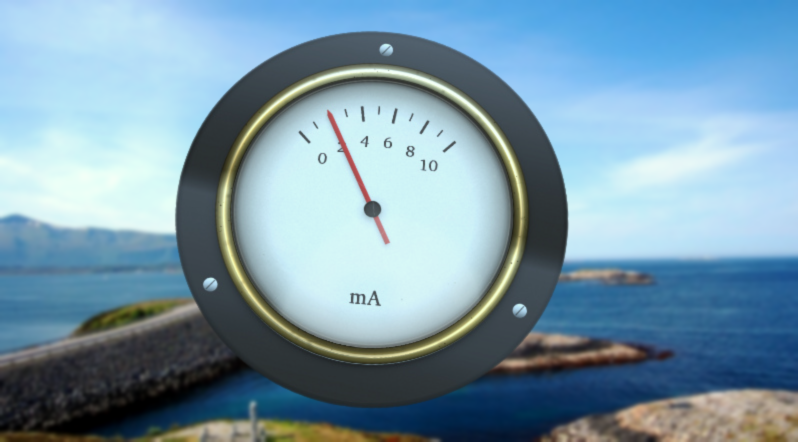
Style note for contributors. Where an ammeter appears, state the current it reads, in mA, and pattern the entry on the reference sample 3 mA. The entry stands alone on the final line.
2 mA
